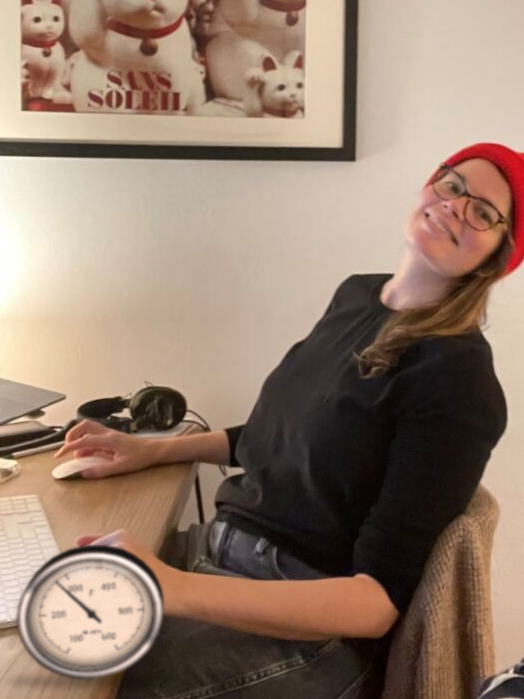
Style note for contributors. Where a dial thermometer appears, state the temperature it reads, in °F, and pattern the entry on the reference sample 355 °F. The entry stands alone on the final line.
280 °F
